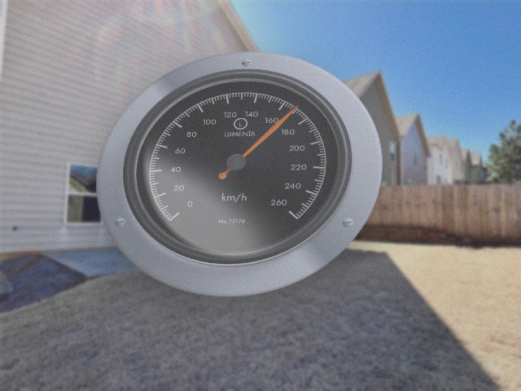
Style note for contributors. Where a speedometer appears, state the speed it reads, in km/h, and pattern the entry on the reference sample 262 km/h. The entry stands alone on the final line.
170 km/h
